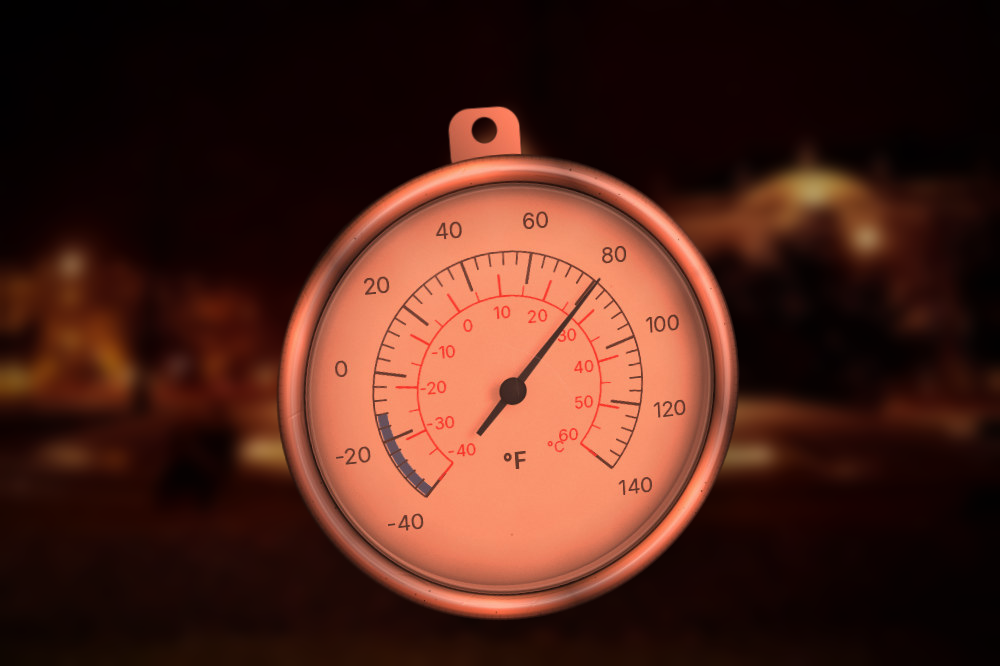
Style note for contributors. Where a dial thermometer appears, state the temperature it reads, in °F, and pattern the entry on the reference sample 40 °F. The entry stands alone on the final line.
80 °F
